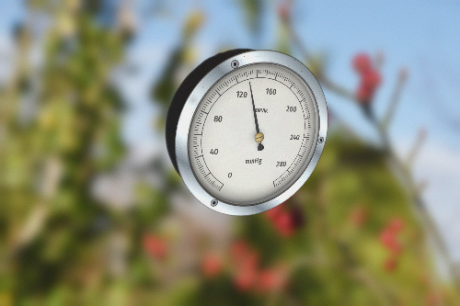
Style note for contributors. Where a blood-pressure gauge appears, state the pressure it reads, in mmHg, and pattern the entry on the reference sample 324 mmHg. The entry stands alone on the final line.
130 mmHg
